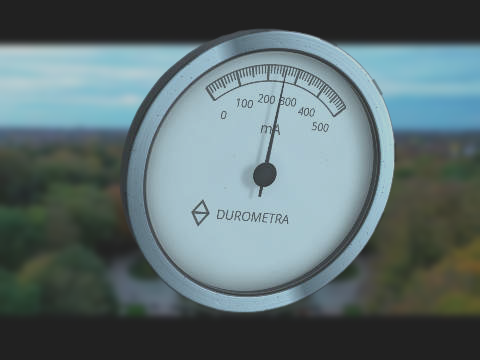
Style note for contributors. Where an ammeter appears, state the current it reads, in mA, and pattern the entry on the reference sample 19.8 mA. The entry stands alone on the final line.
250 mA
